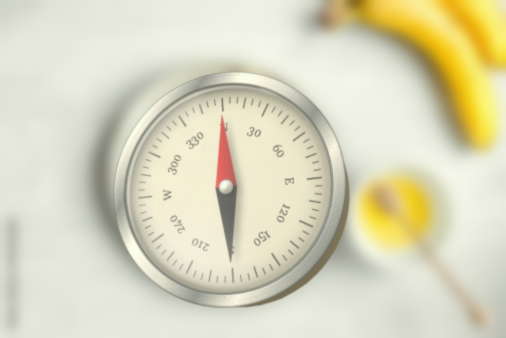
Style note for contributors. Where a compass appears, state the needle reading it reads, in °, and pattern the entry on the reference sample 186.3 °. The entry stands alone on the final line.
0 °
